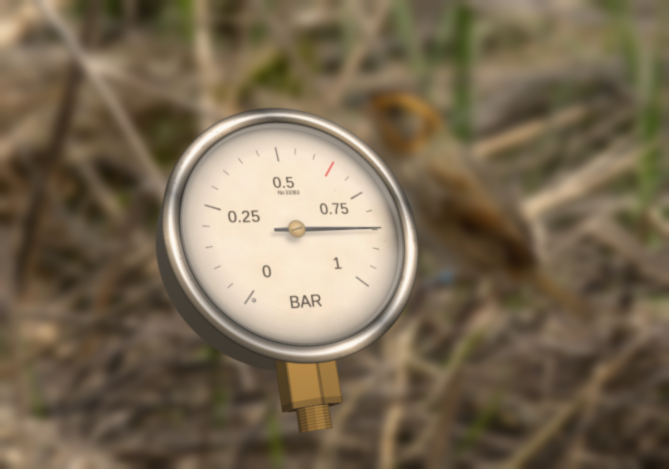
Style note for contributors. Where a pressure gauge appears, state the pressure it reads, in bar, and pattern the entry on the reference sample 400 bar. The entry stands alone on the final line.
0.85 bar
